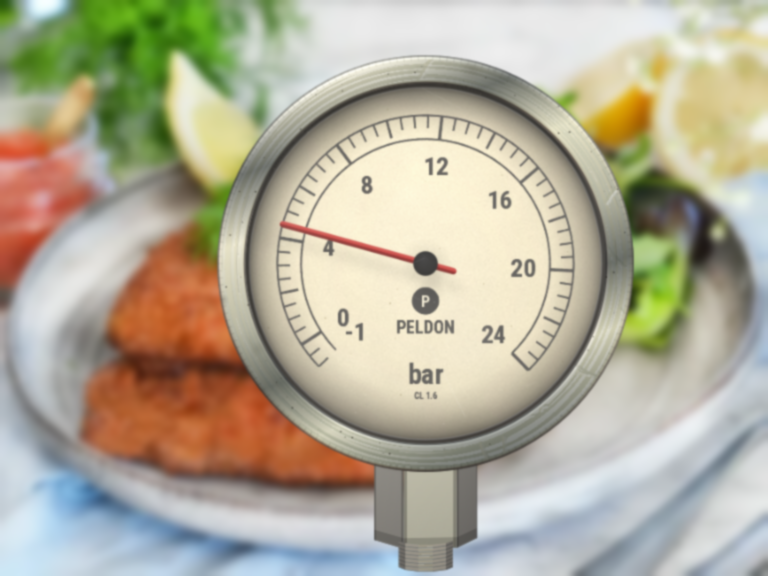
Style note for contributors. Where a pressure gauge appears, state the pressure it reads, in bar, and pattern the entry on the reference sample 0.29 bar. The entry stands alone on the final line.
4.5 bar
